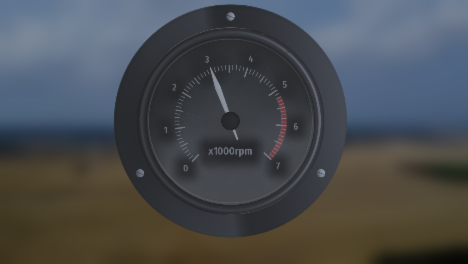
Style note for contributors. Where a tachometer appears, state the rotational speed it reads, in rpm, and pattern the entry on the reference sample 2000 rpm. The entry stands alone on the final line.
3000 rpm
